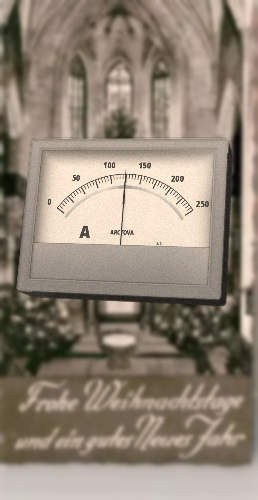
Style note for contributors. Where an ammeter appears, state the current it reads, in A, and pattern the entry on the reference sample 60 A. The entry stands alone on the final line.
125 A
